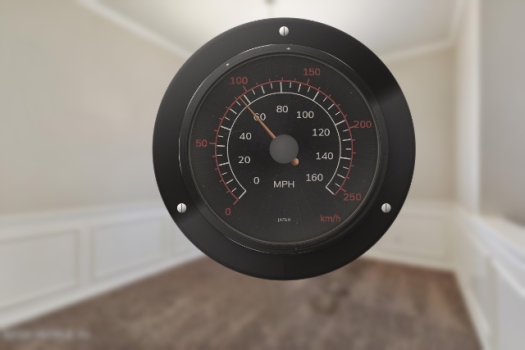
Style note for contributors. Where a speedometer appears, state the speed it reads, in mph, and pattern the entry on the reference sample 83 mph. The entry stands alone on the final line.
57.5 mph
